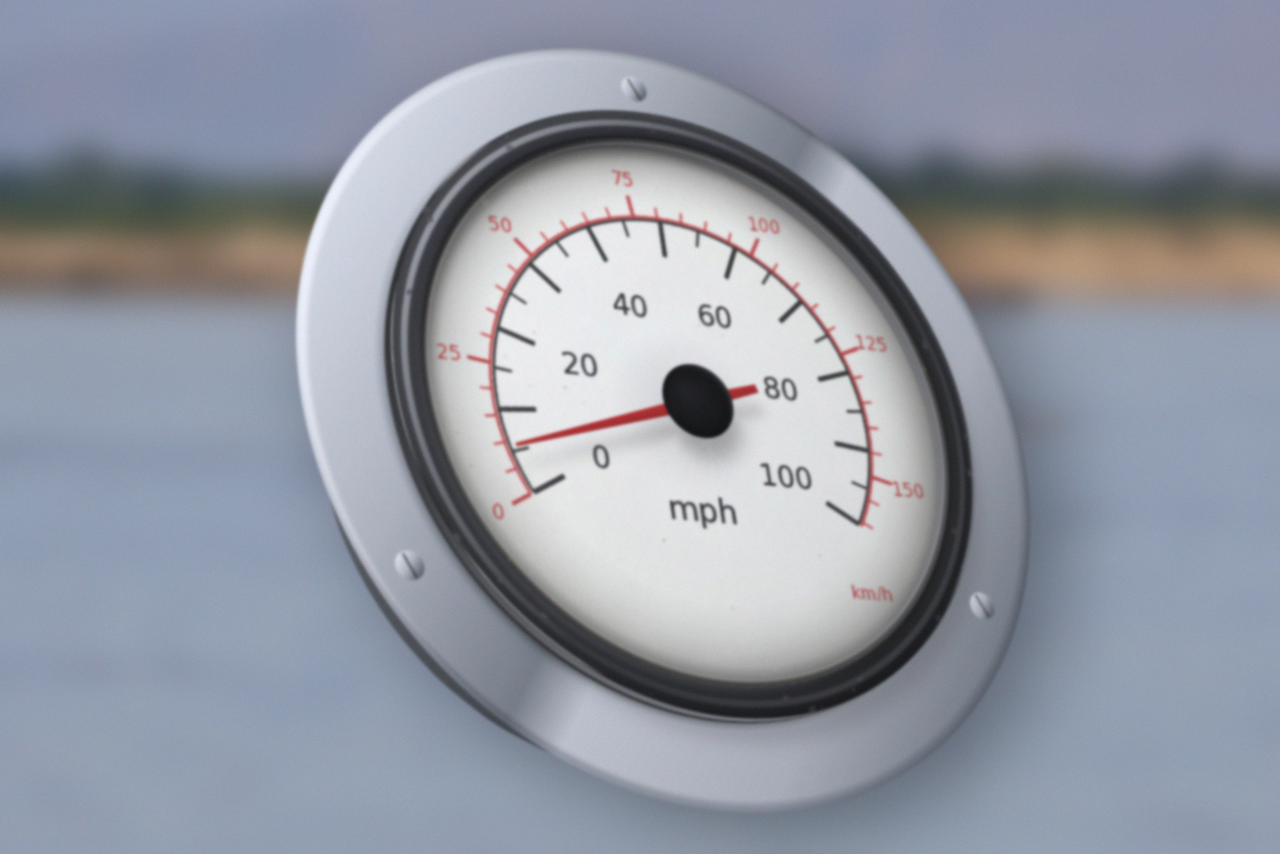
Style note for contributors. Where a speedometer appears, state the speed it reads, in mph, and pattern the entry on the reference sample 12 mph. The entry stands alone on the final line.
5 mph
